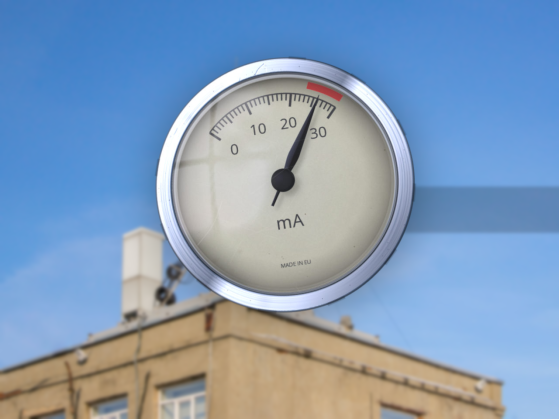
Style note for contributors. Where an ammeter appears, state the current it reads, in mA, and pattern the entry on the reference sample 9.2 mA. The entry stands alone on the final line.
26 mA
